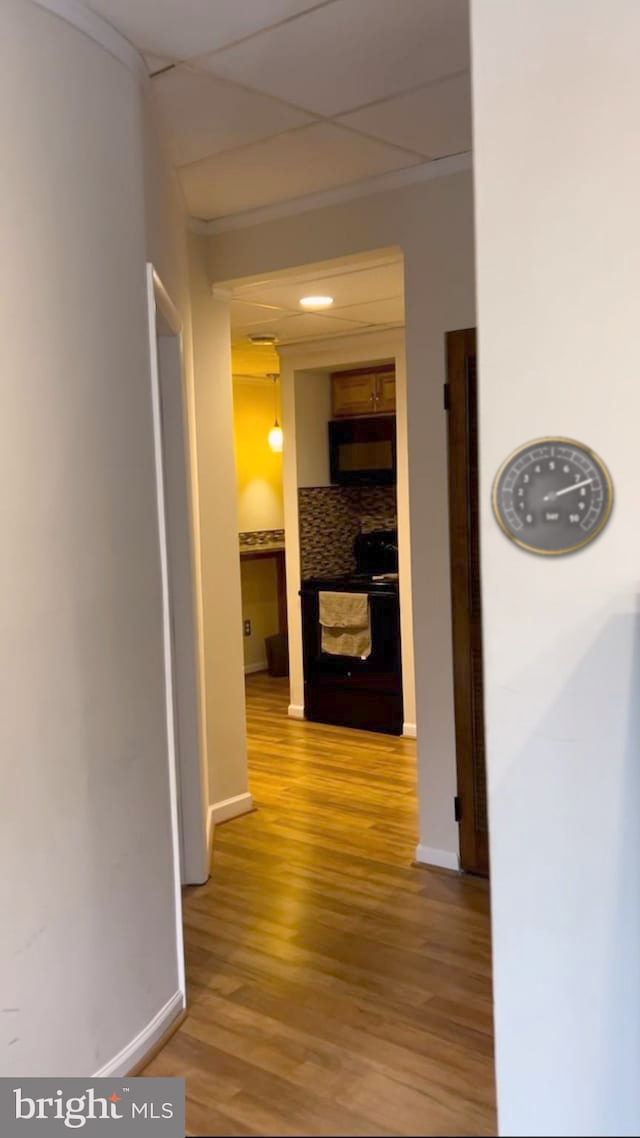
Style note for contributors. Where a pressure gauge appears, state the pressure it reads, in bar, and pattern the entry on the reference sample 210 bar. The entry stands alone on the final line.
7.5 bar
